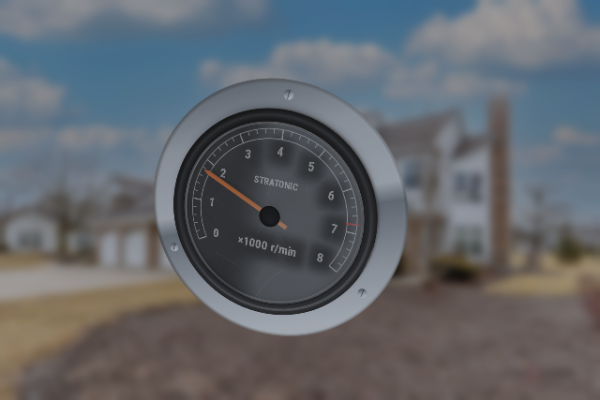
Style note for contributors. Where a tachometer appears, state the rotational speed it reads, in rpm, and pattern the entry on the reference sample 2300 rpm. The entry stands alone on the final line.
1800 rpm
